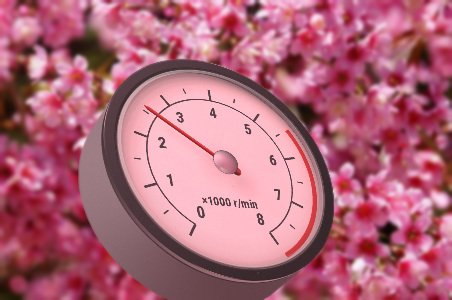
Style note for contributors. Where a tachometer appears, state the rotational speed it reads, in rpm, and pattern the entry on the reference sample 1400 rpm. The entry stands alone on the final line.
2500 rpm
